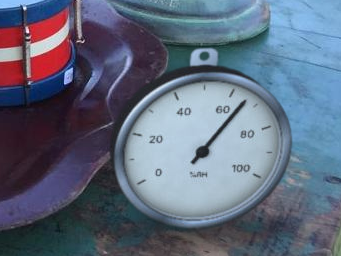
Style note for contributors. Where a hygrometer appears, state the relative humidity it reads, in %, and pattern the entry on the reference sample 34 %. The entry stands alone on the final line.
65 %
